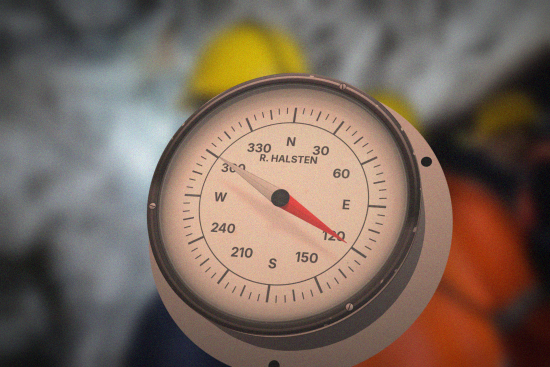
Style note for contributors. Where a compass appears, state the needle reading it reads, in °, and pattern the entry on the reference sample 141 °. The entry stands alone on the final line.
120 °
